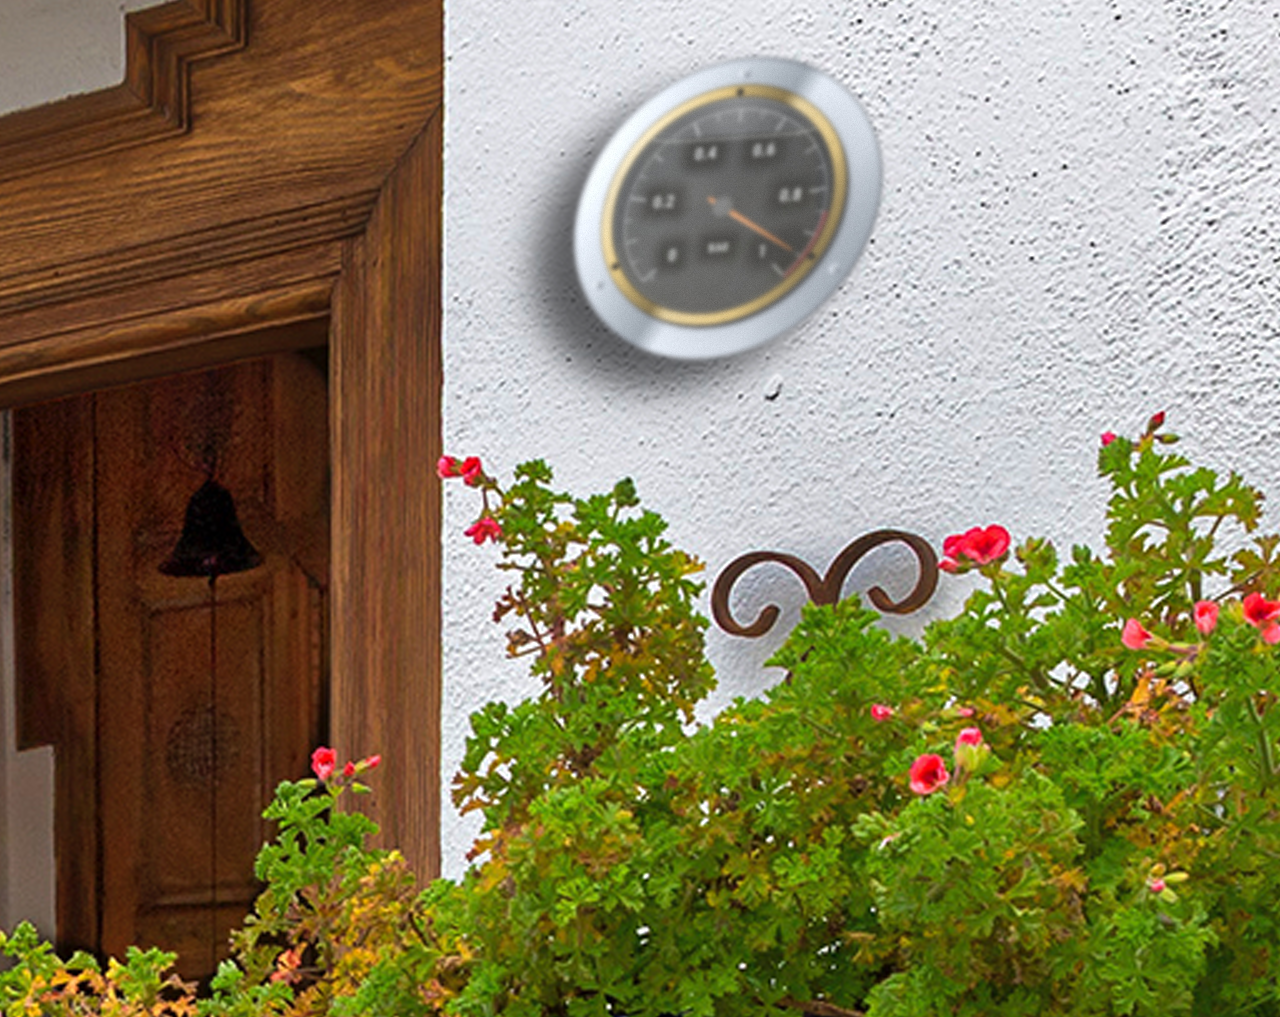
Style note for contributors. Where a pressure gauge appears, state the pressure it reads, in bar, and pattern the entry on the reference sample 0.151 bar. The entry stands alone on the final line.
0.95 bar
